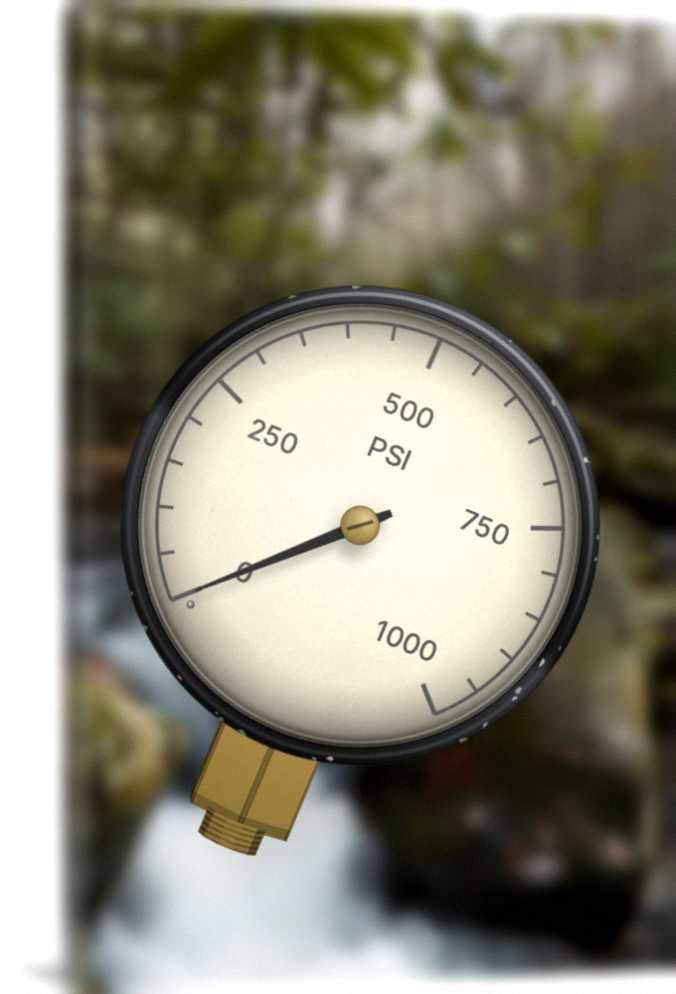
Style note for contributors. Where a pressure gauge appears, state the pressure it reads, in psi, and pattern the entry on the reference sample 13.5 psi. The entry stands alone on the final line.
0 psi
